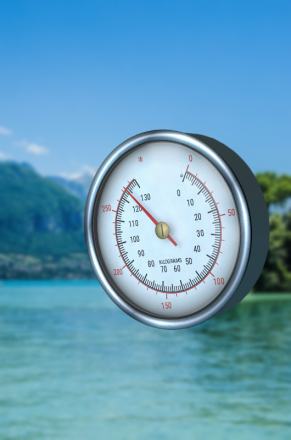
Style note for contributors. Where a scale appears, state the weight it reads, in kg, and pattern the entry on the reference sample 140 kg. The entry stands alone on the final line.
125 kg
